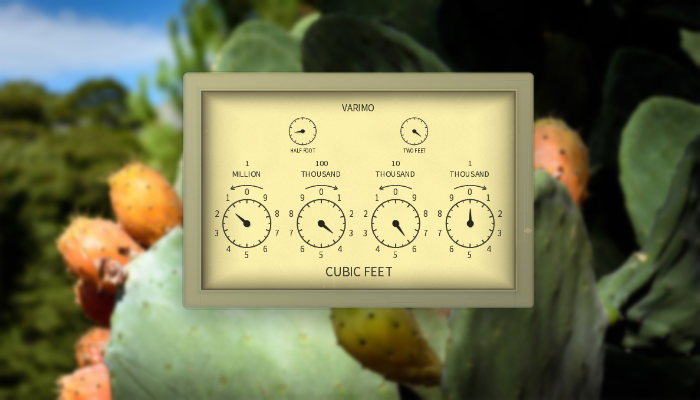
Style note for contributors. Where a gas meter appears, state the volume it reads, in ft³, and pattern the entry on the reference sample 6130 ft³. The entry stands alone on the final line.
136000 ft³
